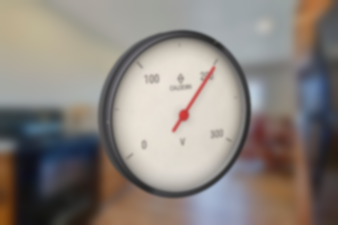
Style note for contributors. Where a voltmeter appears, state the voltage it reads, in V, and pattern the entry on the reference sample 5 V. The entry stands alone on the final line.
200 V
